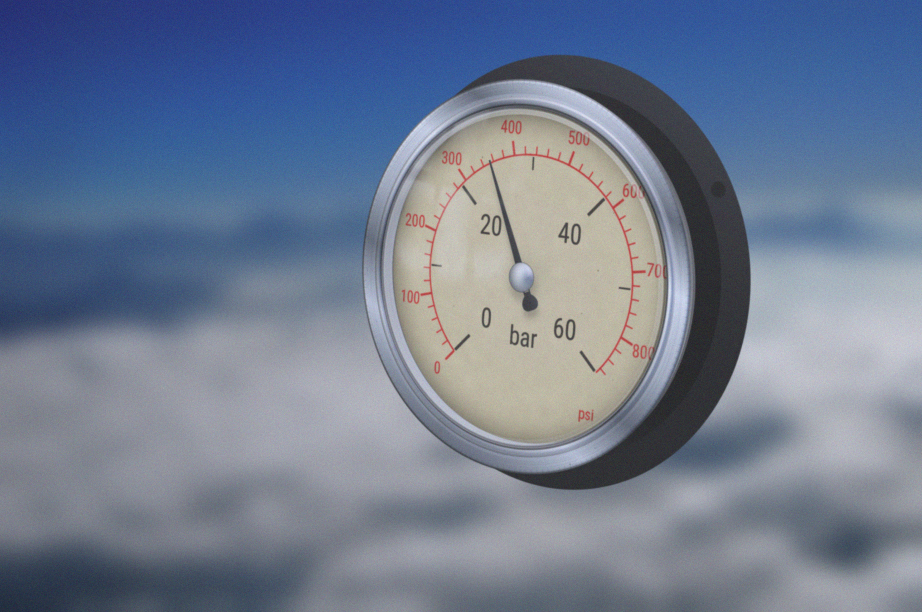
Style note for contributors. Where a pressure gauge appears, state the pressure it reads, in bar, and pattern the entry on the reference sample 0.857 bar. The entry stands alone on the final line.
25 bar
